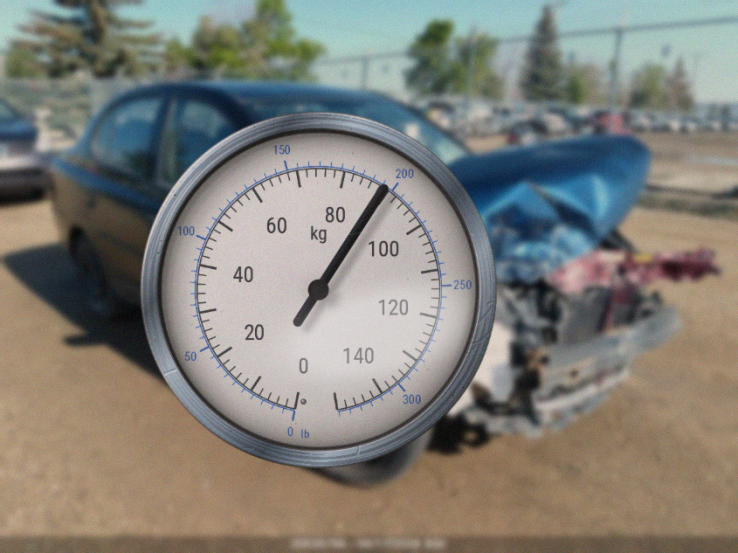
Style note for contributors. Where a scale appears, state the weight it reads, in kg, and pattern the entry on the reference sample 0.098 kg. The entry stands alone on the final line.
89 kg
